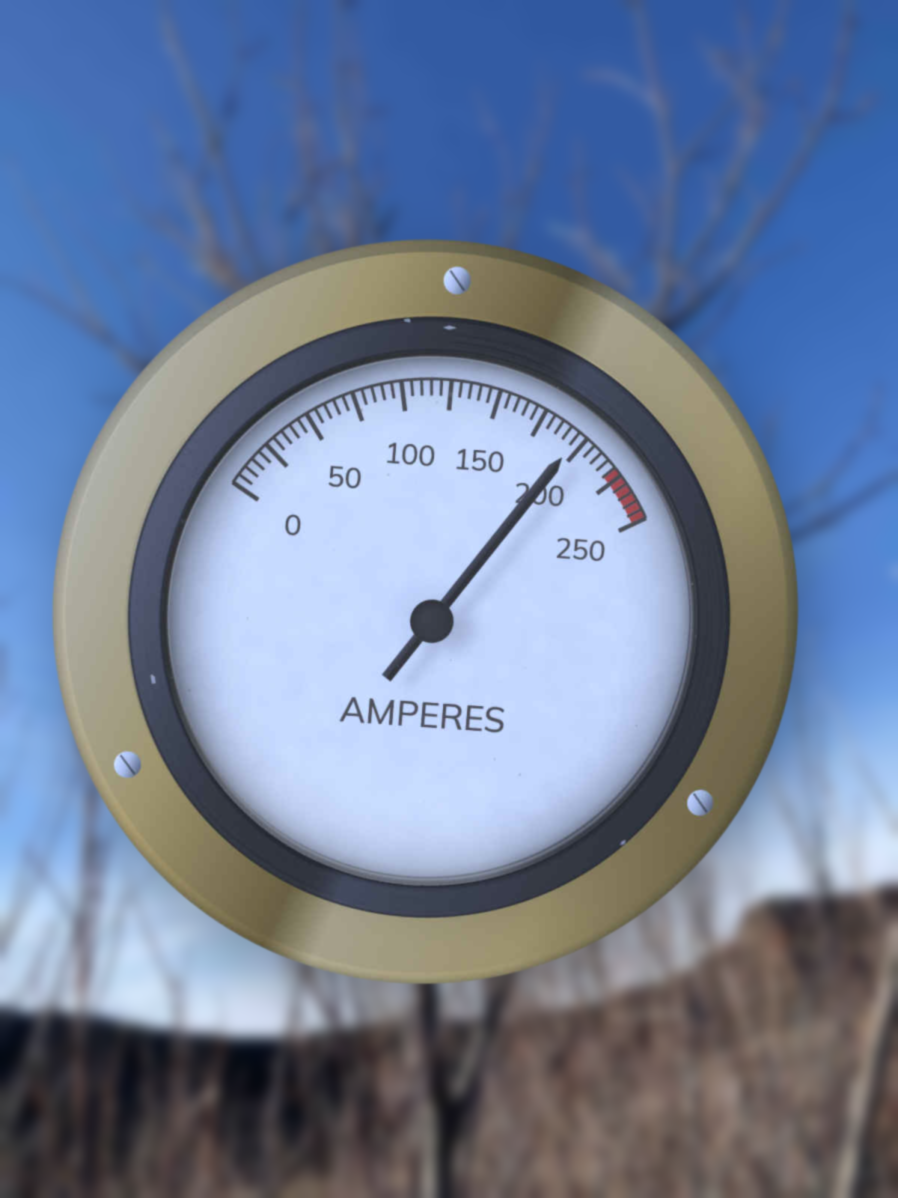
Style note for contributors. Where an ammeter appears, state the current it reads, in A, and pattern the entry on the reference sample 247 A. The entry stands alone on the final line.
195 A
